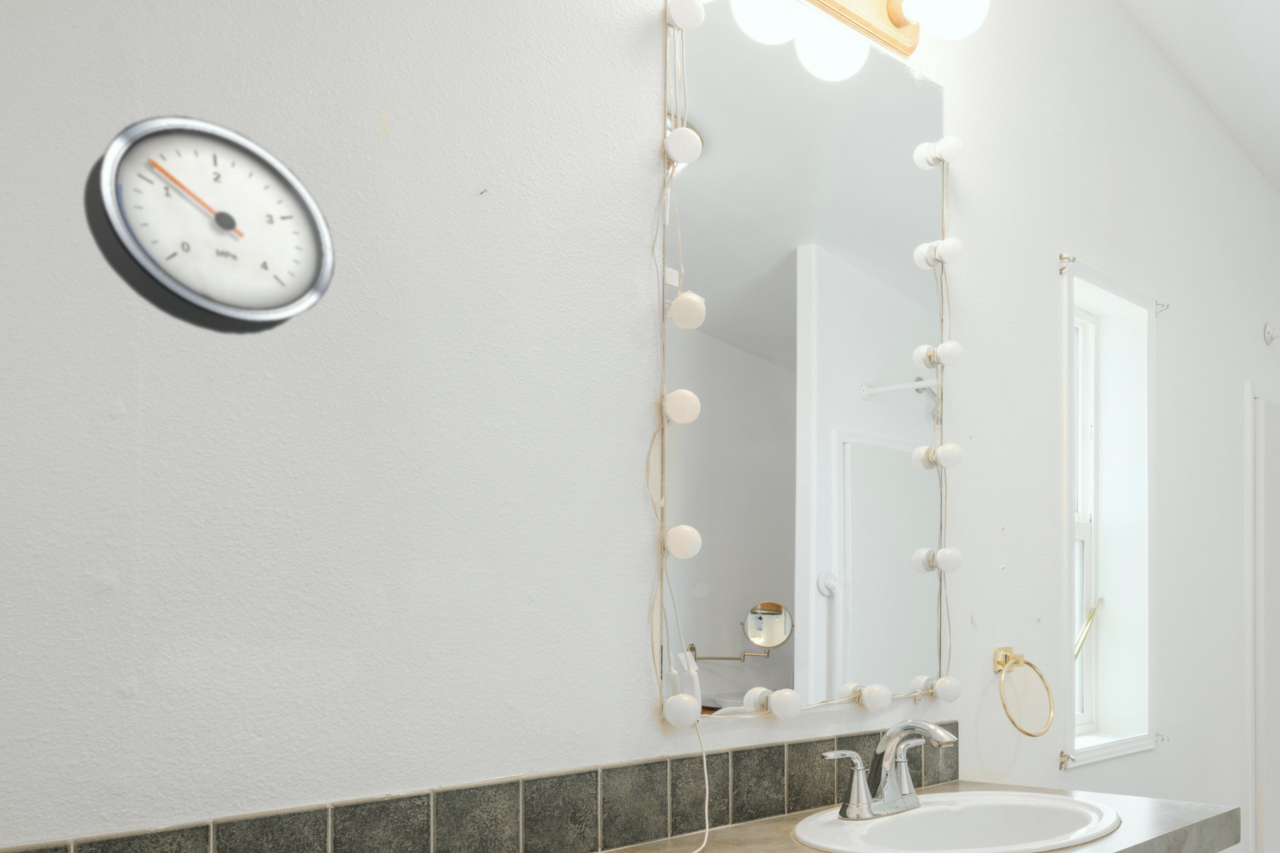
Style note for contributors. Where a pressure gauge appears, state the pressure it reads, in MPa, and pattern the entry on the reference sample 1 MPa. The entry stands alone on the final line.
1.2 MPa
